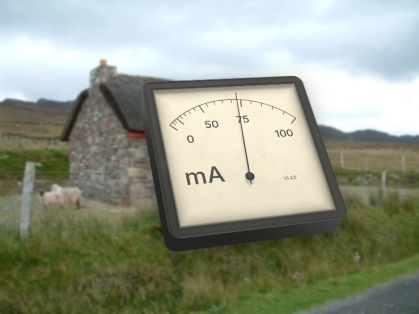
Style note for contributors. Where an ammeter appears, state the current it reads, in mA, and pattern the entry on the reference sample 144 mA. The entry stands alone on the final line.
72.5 mA
